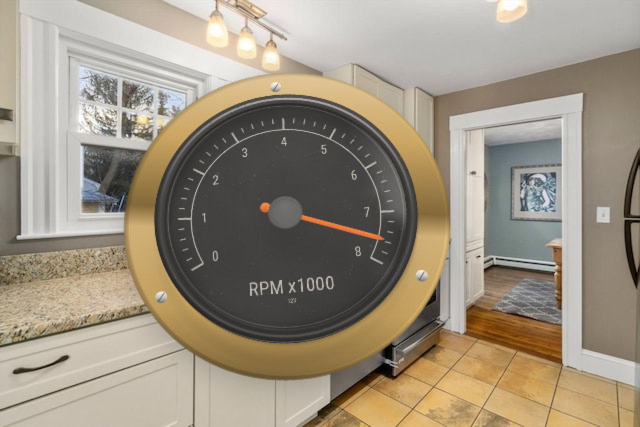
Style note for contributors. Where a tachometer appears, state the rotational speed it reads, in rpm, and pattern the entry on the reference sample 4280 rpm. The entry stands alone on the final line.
7600 rpm
